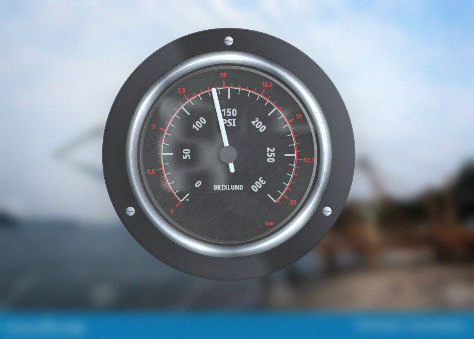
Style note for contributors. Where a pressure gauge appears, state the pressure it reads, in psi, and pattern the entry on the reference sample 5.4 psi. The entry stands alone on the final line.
135 psi
